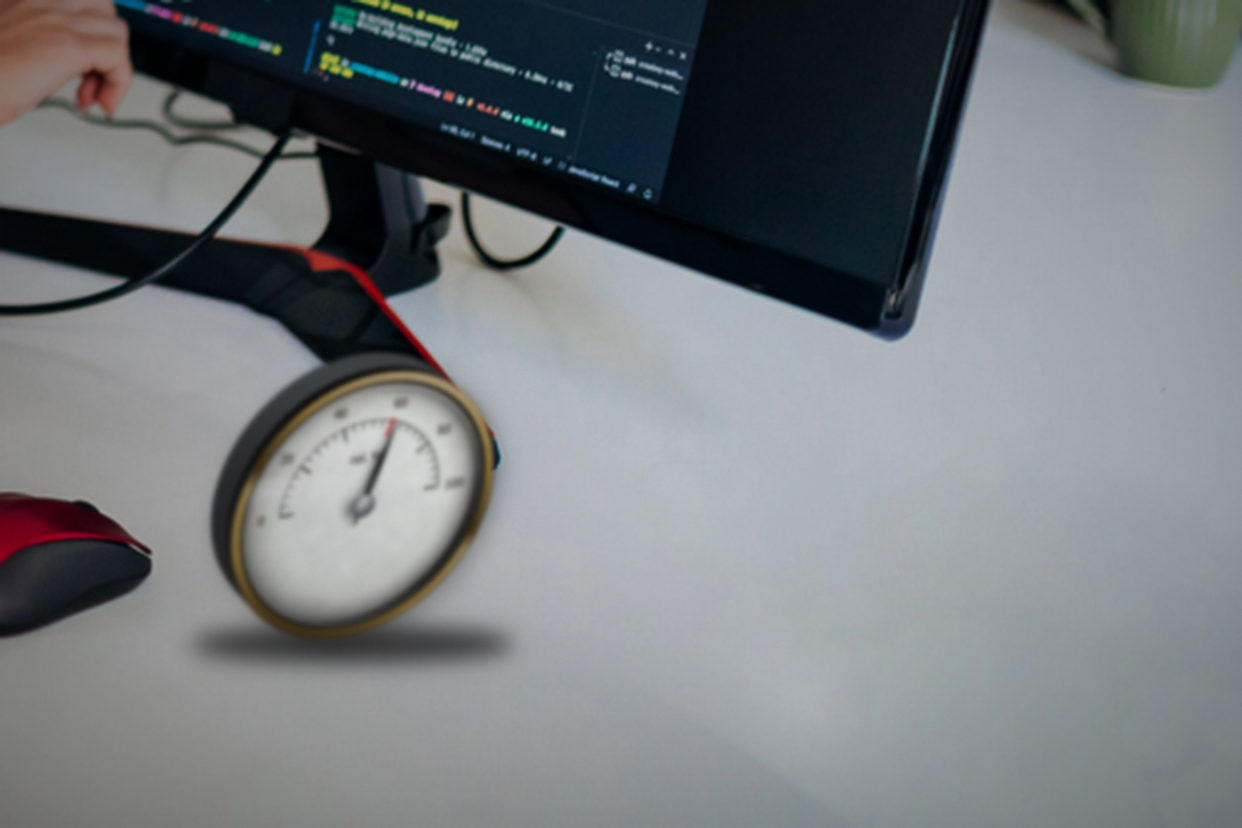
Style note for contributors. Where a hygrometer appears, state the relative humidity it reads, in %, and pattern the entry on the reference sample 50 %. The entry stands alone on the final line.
60 %
